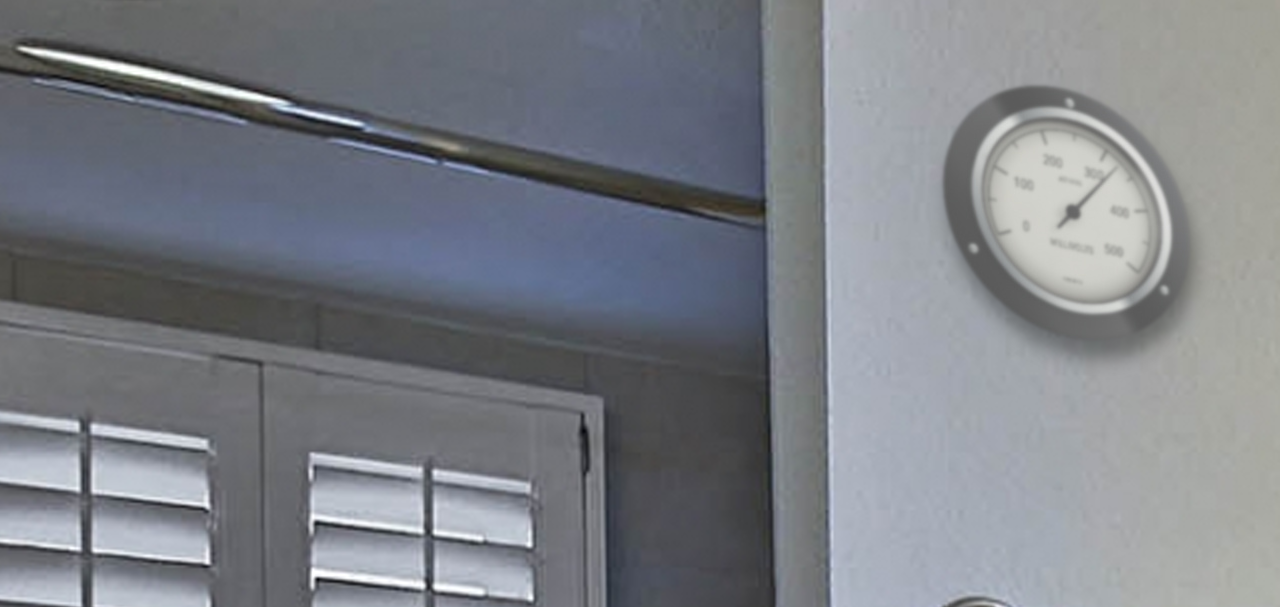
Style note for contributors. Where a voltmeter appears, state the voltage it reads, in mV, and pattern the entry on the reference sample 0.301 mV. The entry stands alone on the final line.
325 mV
